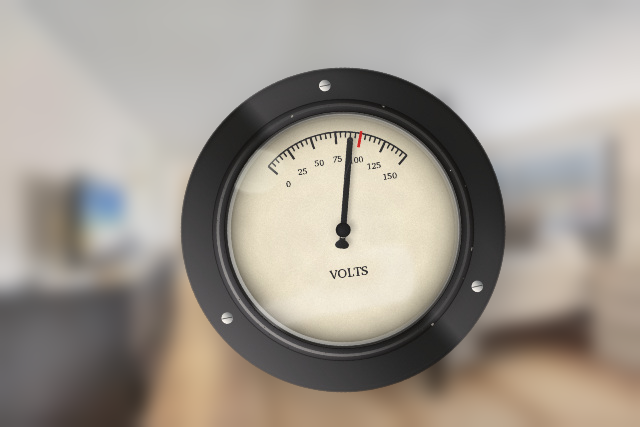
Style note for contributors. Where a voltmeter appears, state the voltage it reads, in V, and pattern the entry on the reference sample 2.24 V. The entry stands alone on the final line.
90 V
